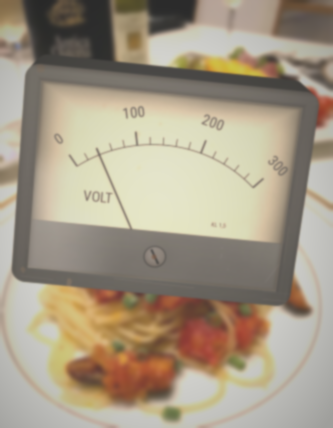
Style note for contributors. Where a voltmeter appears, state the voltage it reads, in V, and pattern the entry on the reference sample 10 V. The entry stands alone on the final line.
40 V
